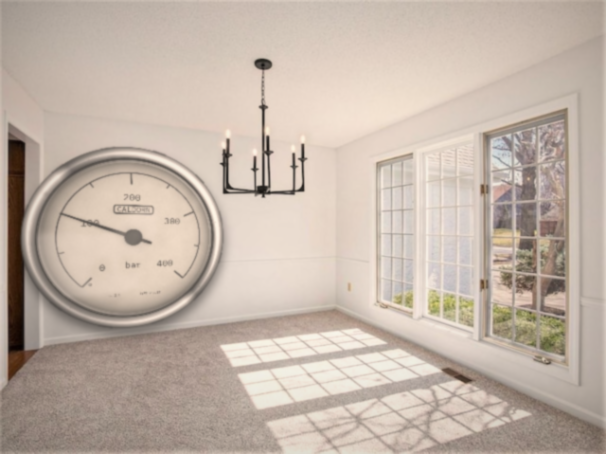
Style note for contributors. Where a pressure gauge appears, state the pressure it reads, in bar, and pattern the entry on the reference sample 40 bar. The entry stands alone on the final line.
100 bar
